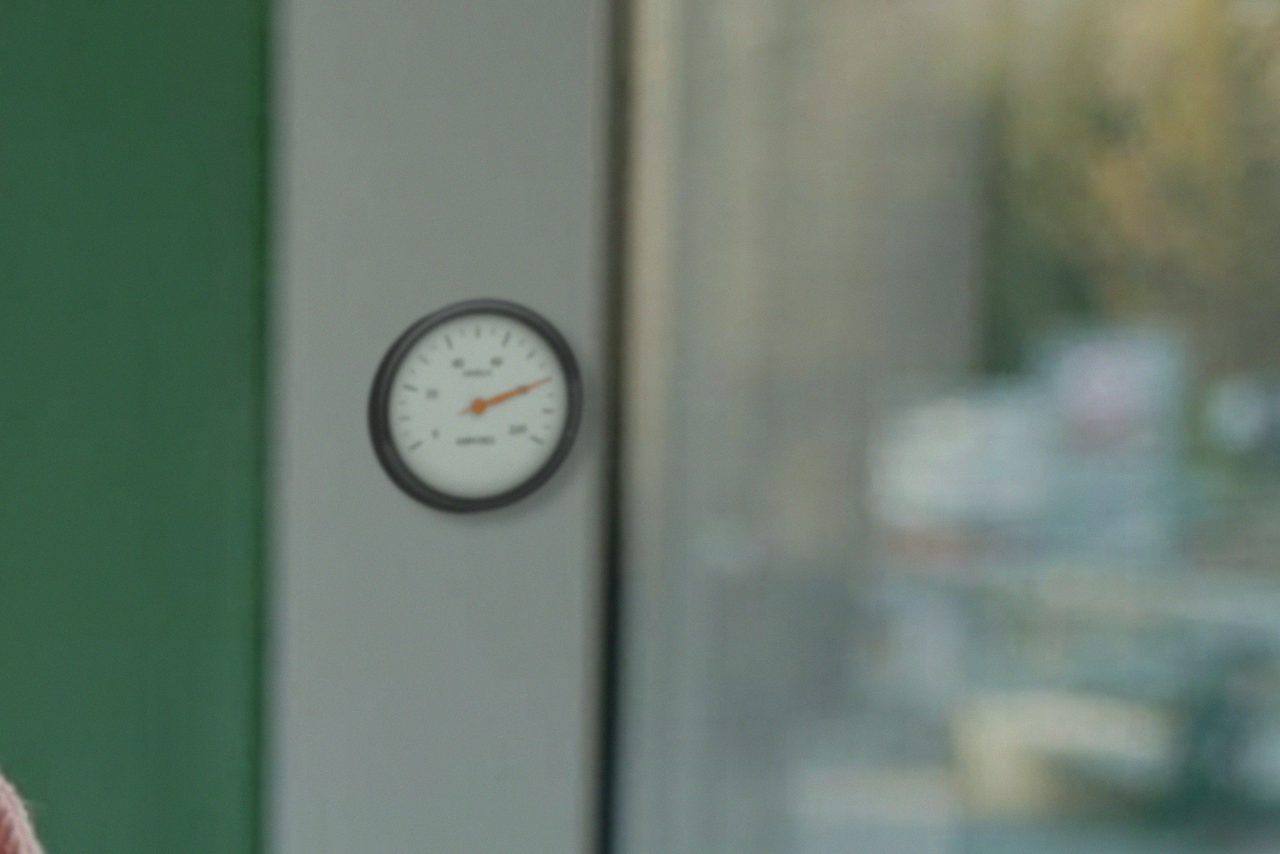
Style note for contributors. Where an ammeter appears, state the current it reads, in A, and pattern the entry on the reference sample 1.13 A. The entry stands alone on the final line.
80 A
